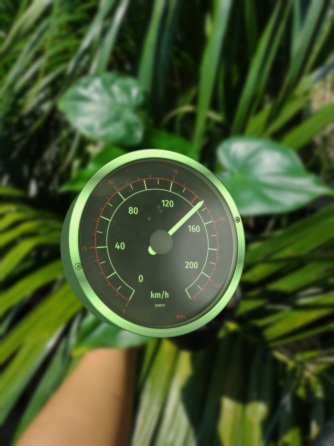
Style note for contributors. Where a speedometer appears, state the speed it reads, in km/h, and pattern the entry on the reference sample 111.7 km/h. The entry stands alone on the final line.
145 km/h
